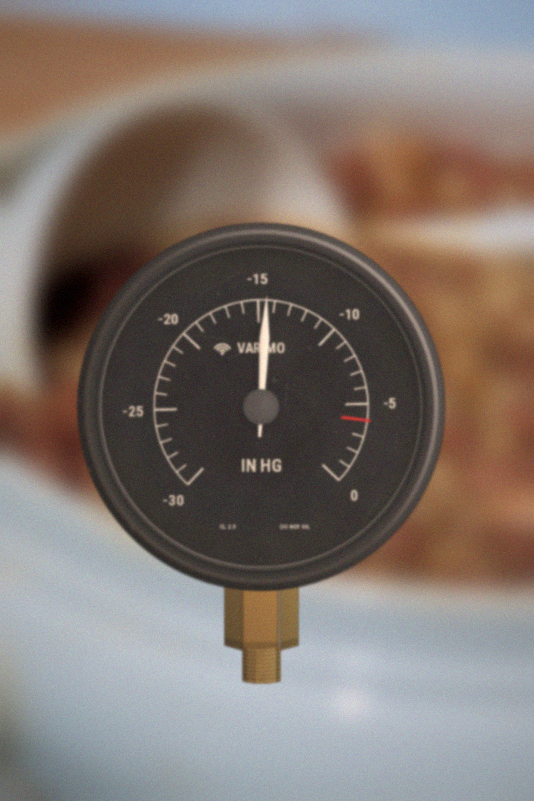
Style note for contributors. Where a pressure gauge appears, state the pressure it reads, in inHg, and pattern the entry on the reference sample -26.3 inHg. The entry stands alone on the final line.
-14.5 inHg
